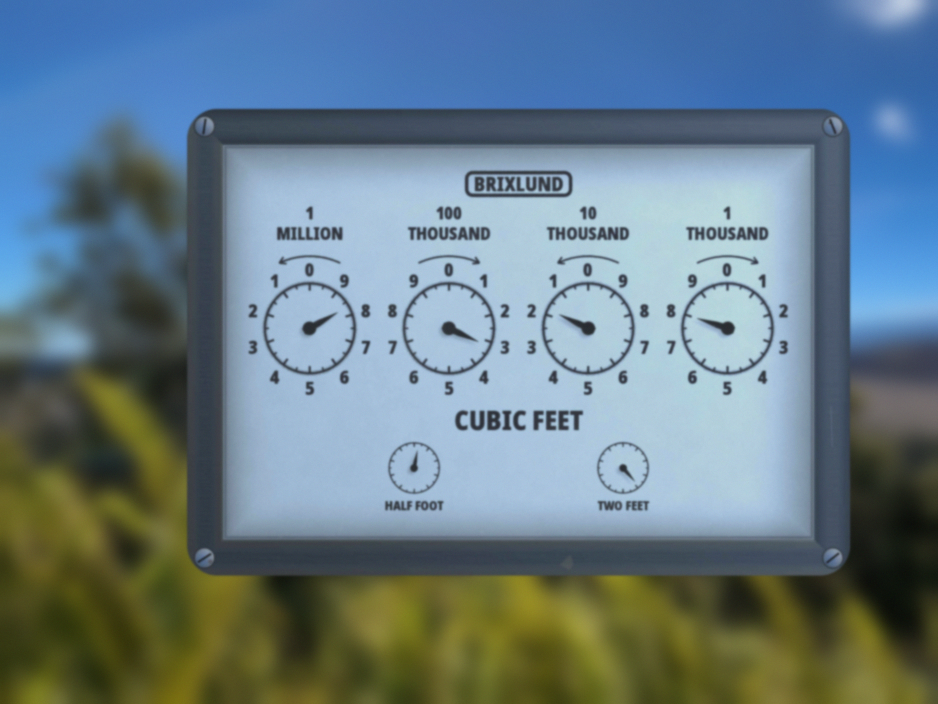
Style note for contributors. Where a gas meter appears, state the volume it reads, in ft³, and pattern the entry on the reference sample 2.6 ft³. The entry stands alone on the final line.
831800 ft³
